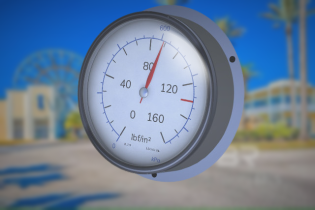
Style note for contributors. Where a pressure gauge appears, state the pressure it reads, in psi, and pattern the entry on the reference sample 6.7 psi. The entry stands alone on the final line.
90 psi
